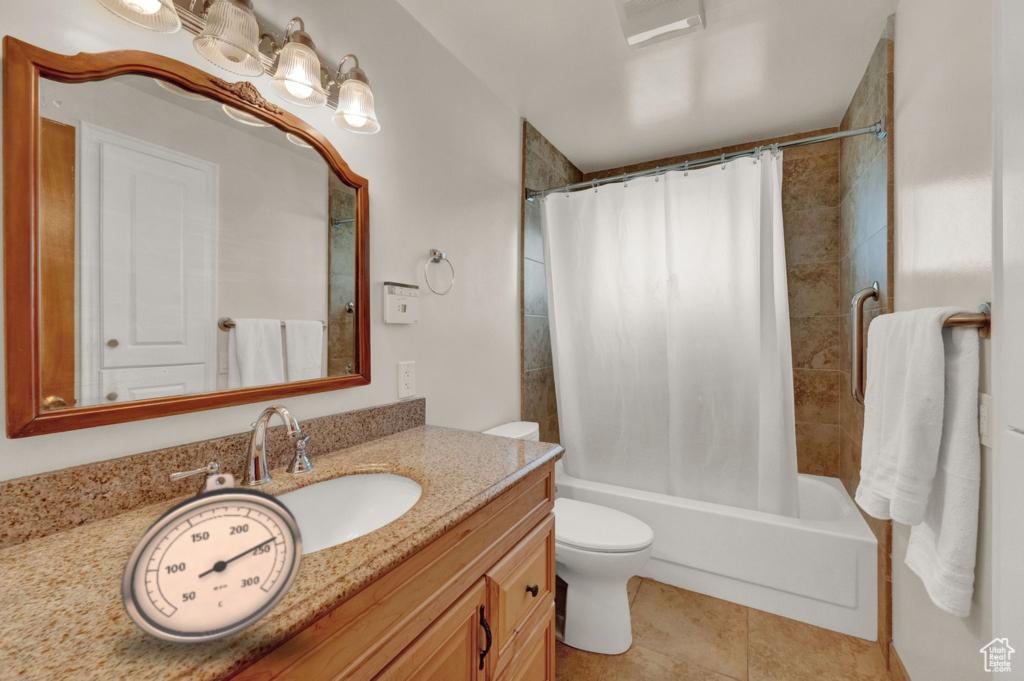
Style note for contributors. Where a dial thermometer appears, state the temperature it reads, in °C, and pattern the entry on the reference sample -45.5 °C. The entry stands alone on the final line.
240 °C
